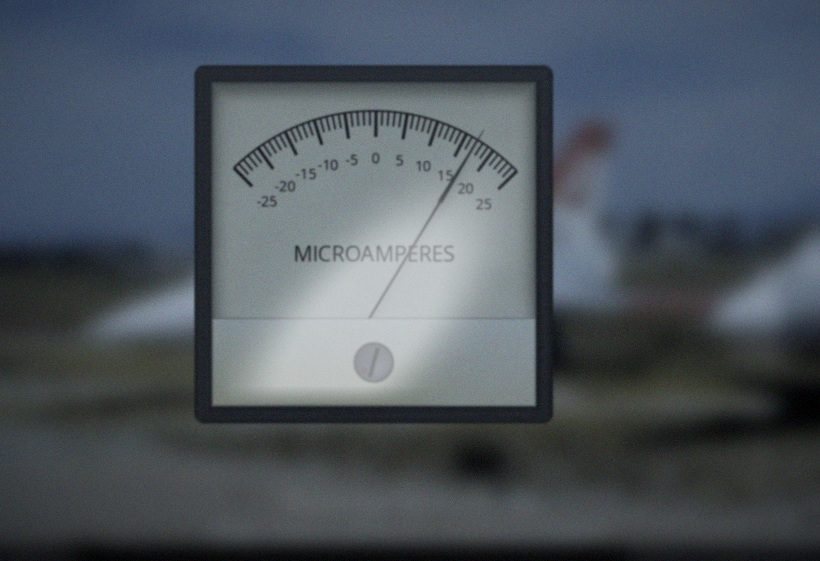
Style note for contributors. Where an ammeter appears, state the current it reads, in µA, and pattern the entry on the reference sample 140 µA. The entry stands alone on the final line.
17 µA
